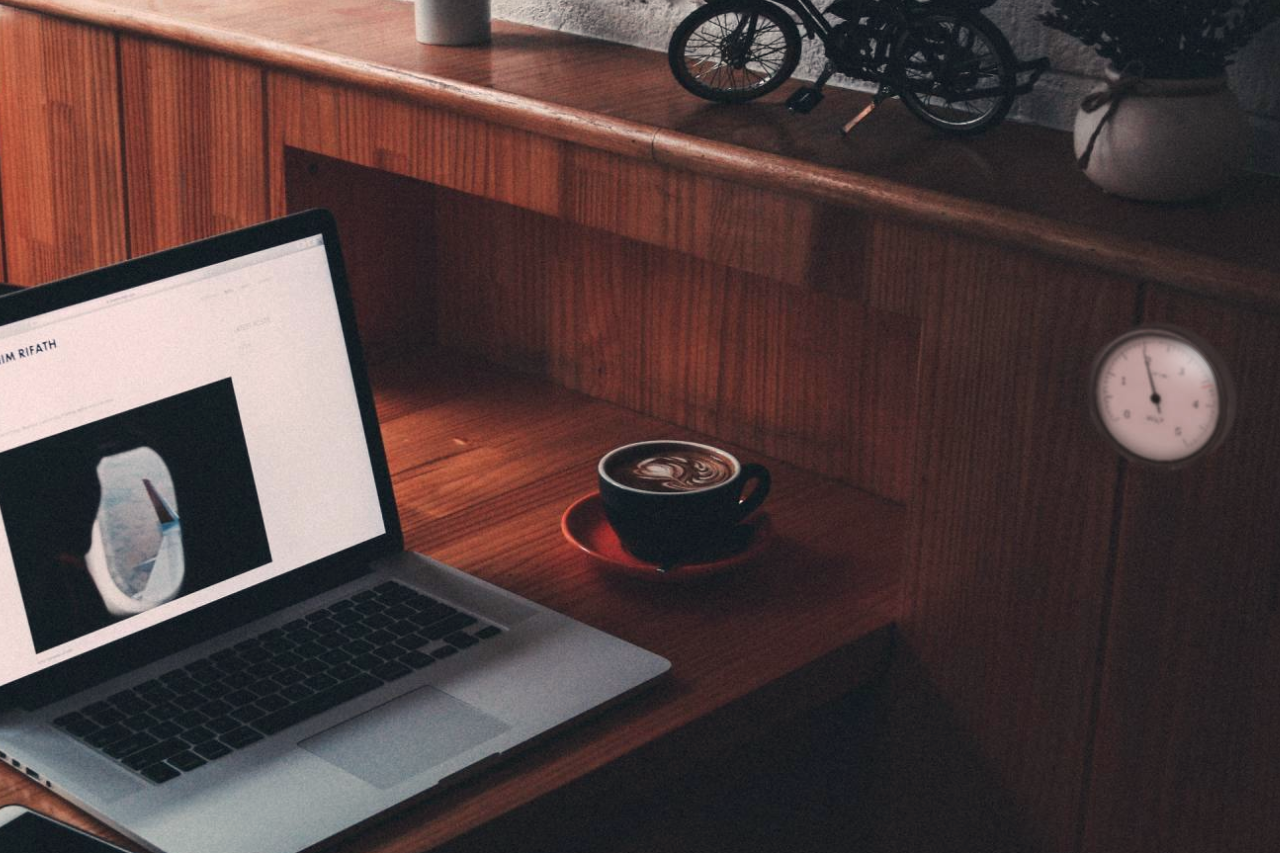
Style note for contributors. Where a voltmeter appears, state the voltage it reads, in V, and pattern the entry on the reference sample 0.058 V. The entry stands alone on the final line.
2 V
